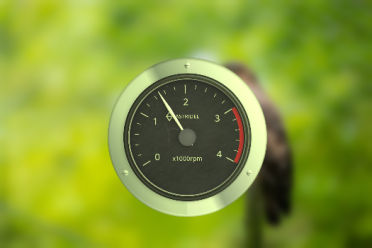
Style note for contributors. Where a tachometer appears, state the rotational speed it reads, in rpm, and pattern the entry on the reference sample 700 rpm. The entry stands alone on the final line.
1500 rpm
